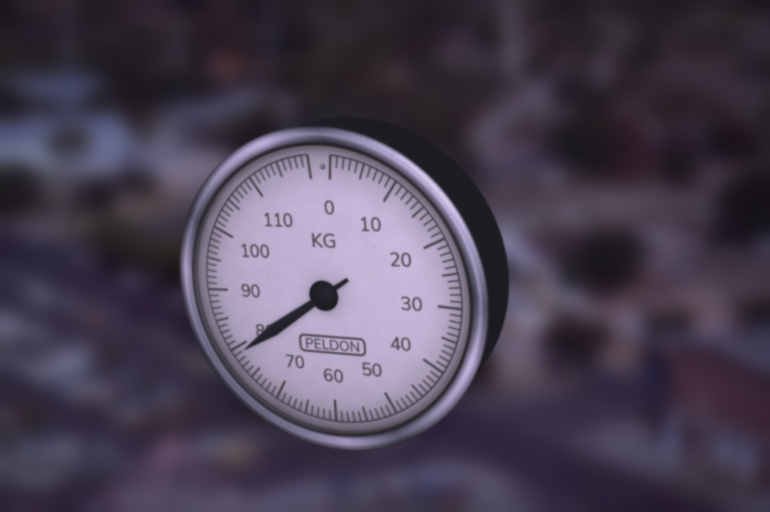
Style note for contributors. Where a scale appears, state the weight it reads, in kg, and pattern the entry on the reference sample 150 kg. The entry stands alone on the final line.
79 kg
